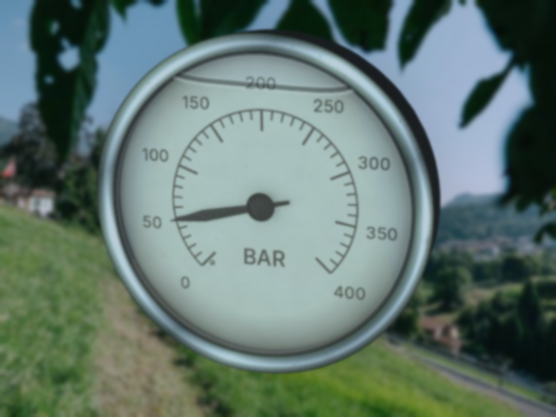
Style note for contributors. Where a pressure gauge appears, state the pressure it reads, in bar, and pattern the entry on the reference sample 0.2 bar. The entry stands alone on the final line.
50 bar
